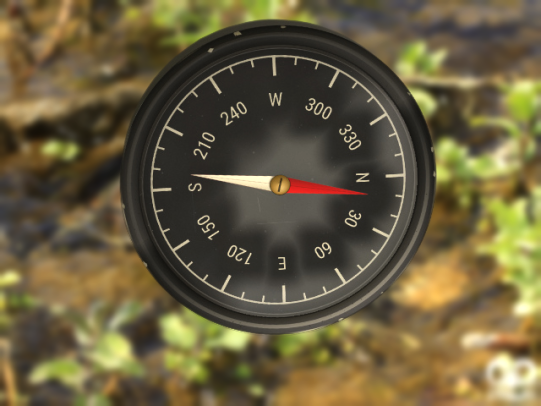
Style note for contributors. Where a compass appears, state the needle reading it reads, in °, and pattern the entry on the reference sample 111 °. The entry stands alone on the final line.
10 °
